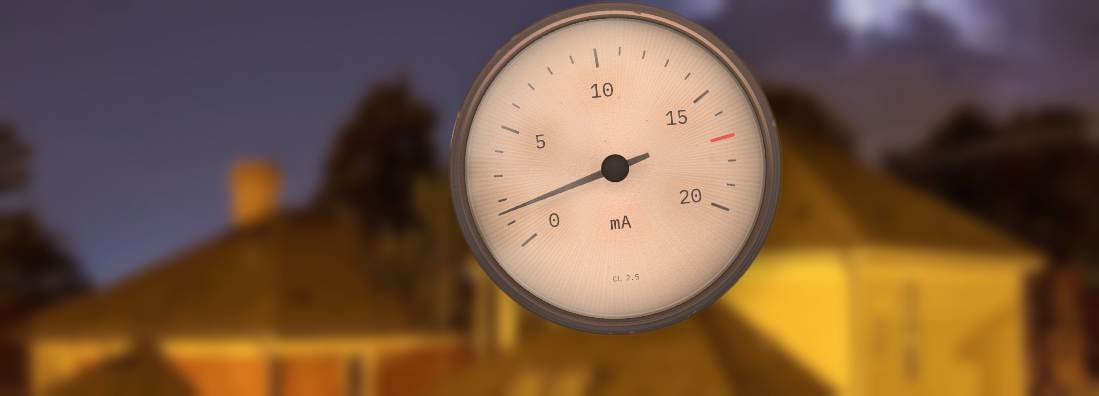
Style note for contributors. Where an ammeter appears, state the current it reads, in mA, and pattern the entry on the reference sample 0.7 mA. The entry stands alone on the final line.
1.5 mA
